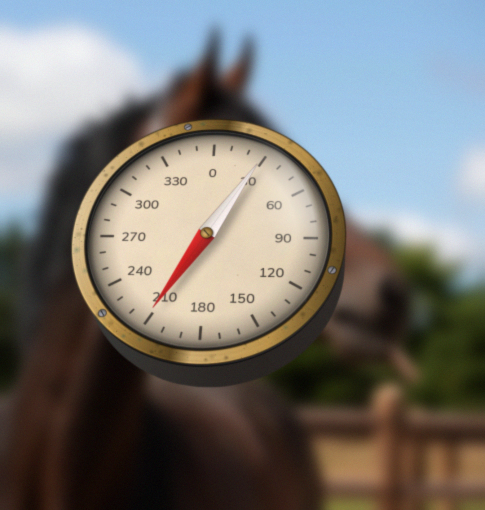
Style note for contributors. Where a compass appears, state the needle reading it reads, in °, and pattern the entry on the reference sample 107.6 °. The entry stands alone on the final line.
210 °
